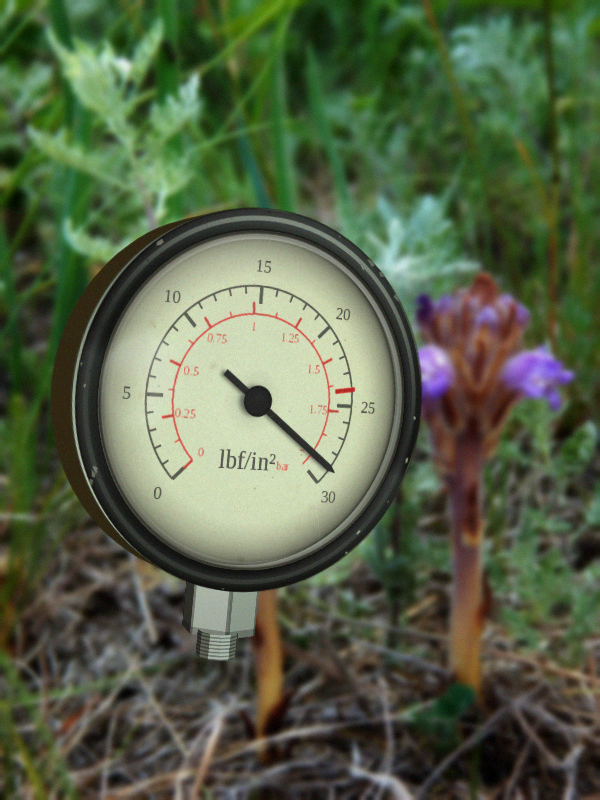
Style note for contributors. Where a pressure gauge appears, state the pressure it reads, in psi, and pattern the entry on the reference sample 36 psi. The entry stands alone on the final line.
29 psi
